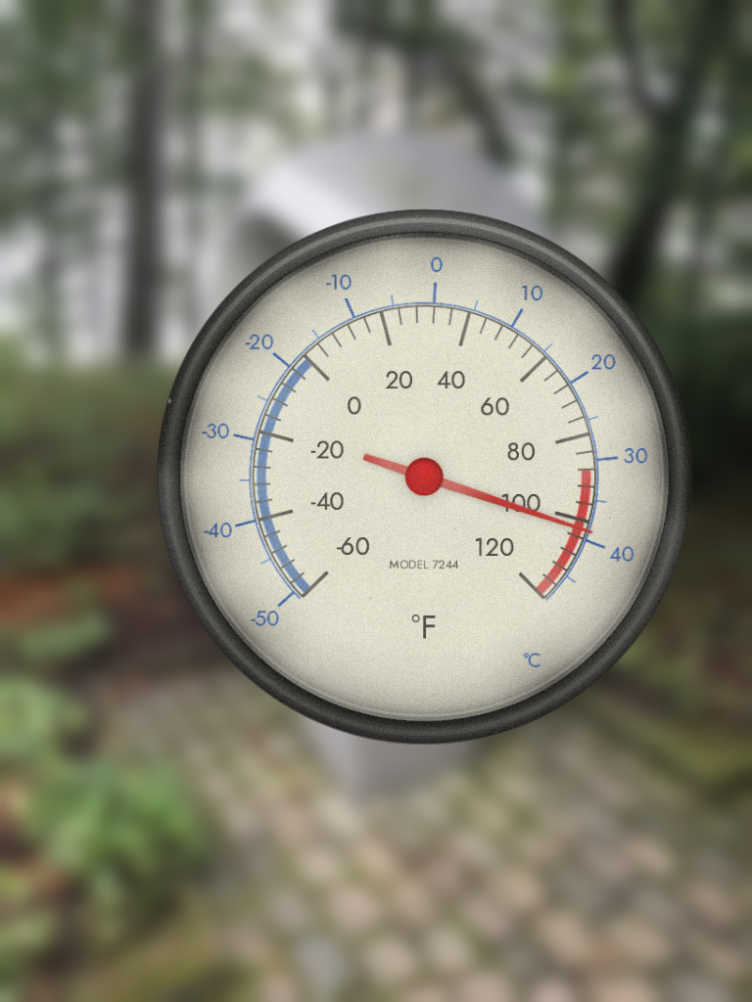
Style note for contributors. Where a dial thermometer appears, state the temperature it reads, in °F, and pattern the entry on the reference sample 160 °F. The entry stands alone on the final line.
102 °F
